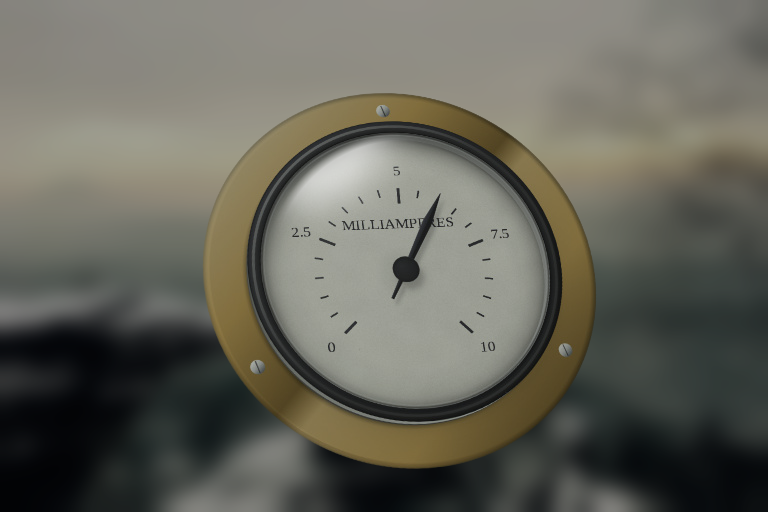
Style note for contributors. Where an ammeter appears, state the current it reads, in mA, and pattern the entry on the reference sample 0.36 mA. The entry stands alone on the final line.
6 mA
